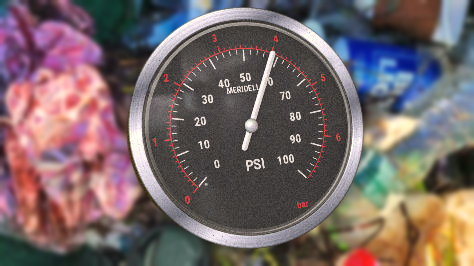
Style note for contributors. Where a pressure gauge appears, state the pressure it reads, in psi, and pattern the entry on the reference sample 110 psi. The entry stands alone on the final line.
58 psi
